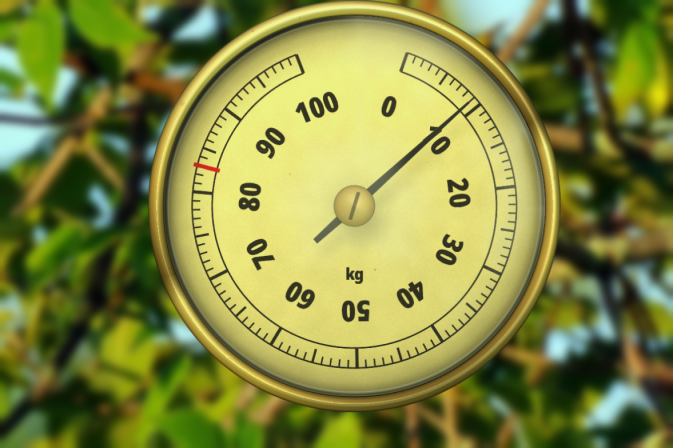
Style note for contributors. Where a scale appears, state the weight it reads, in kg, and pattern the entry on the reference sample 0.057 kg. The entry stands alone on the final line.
9 kg
